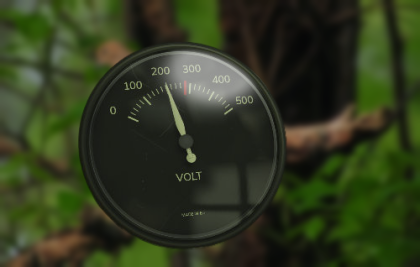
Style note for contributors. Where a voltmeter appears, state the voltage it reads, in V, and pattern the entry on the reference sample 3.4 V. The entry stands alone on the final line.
200 V
